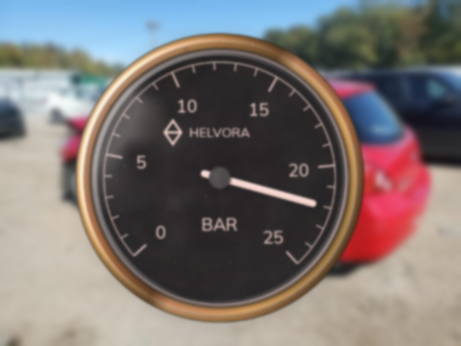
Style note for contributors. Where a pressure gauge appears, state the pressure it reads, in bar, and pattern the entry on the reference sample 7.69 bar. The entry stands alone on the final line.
22 bar
